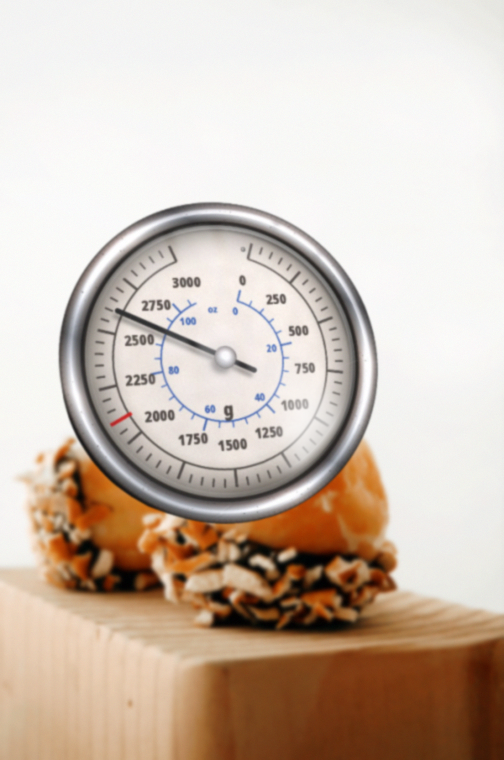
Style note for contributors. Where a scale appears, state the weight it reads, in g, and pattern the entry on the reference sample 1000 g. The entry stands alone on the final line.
2600 g
